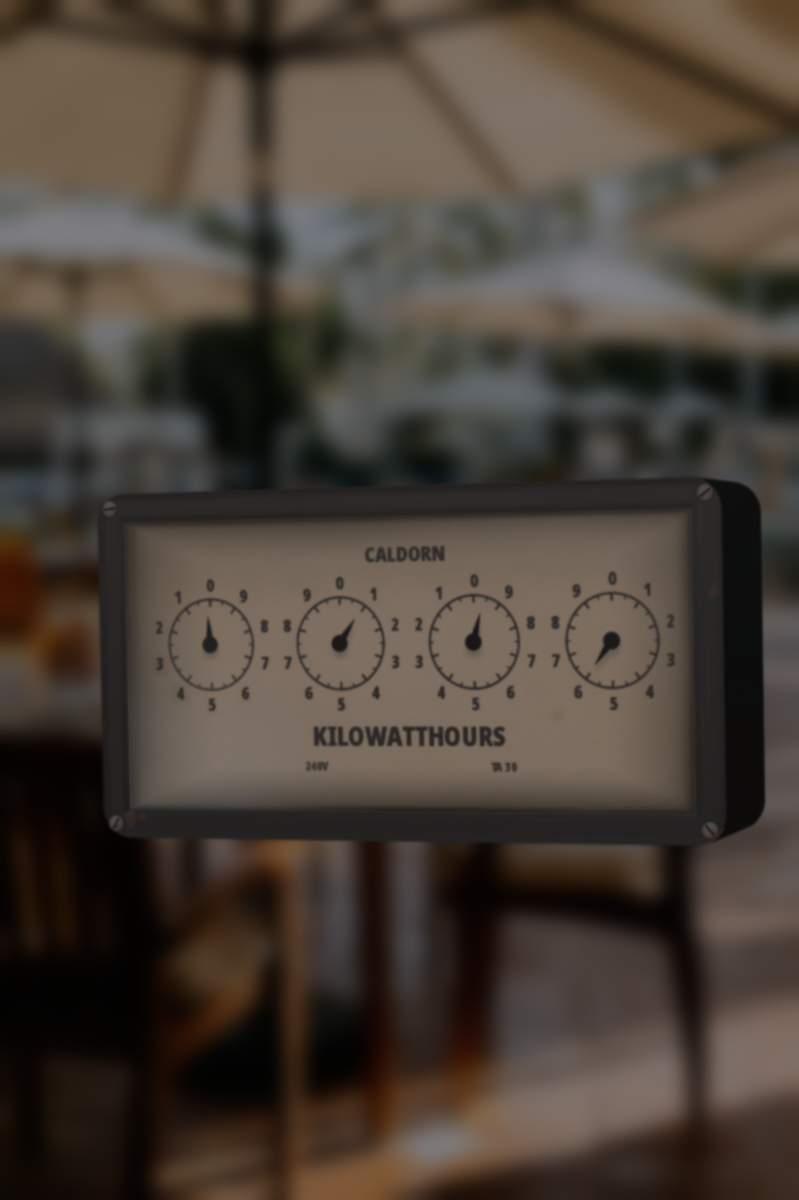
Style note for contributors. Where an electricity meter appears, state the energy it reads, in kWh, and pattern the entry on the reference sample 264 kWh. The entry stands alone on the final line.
96 kWh
